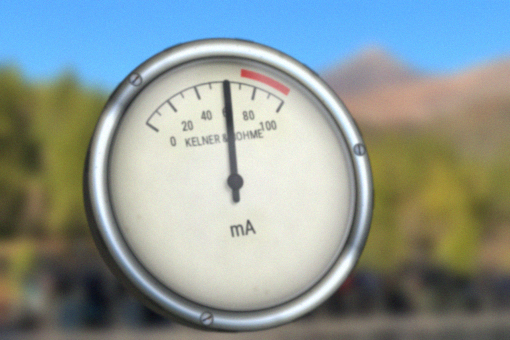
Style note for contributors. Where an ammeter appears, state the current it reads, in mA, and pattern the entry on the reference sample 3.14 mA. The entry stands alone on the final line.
60 mA
